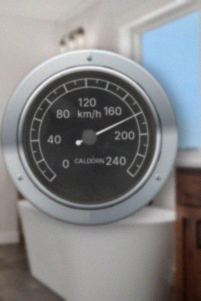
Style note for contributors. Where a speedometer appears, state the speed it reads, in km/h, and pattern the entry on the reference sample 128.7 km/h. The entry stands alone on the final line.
180 km/h
